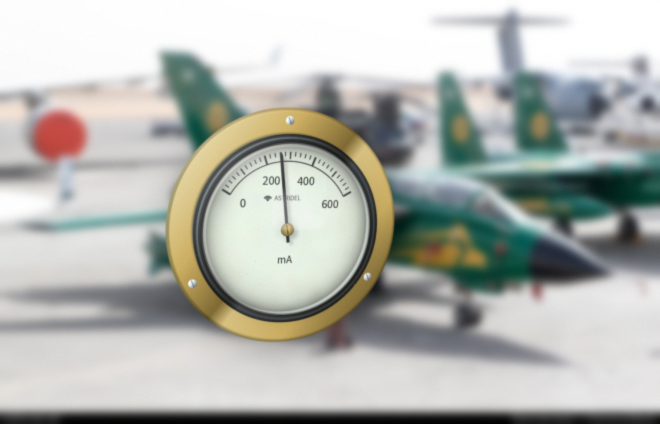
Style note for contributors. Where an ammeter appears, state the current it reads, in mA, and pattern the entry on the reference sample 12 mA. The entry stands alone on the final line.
260 mA
